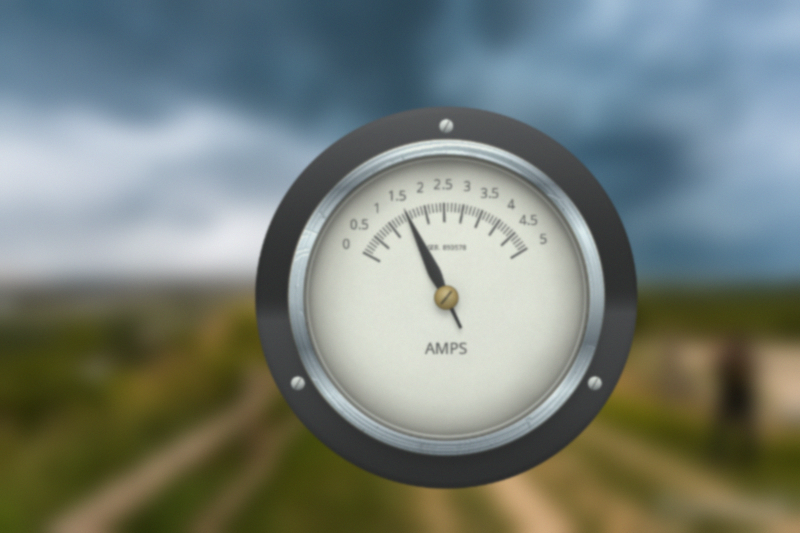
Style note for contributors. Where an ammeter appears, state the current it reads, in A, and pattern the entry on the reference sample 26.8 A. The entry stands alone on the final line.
1.5 A
